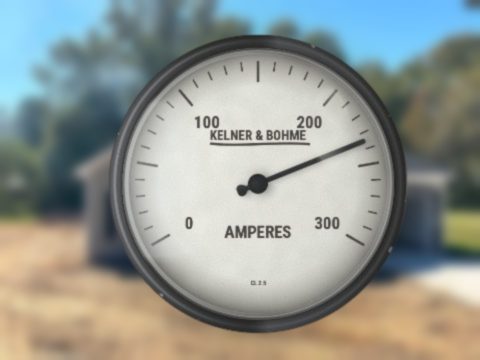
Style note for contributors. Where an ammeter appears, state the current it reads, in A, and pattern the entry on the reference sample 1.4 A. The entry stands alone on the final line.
235 A
